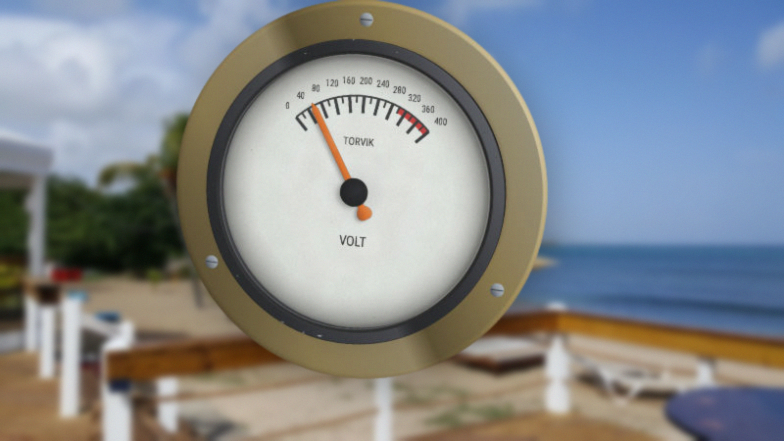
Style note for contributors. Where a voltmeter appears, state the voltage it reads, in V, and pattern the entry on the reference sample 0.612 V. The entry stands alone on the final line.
60 V
